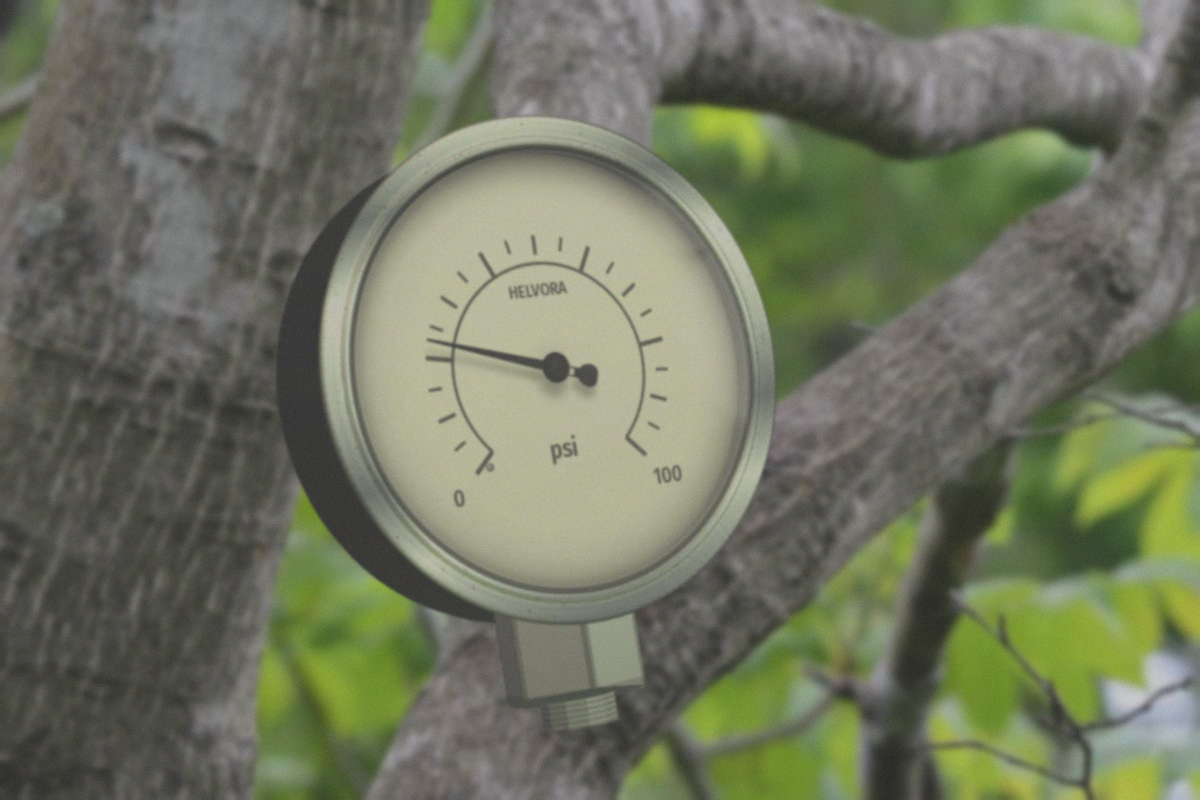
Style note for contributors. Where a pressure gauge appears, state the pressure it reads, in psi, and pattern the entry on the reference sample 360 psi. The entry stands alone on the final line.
22.5 psi
